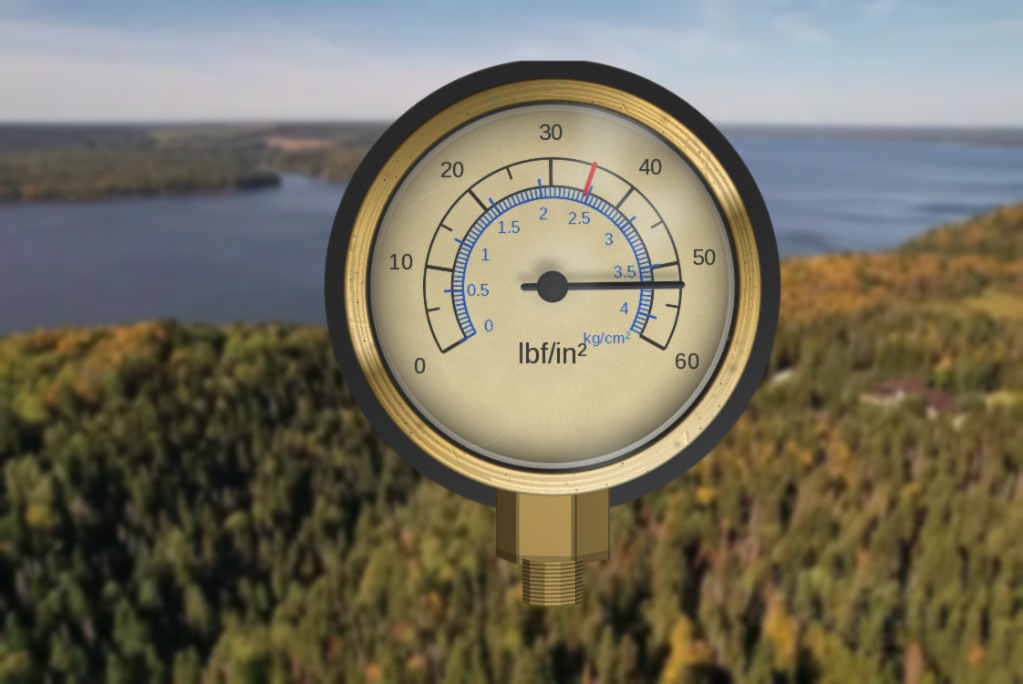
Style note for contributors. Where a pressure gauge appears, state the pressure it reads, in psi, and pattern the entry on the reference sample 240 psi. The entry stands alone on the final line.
52.5 psi
